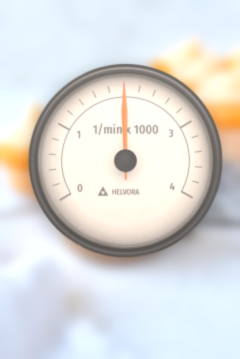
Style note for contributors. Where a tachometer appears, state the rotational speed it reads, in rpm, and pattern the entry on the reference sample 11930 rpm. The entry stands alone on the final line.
2000 rpm
